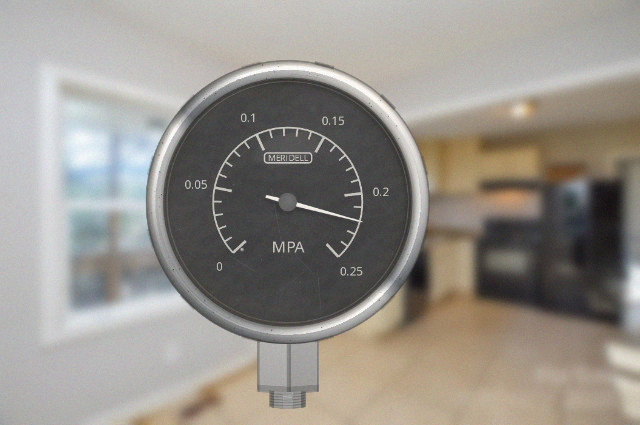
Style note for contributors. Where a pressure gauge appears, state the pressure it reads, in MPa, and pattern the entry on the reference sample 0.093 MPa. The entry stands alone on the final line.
0.22 MPa
